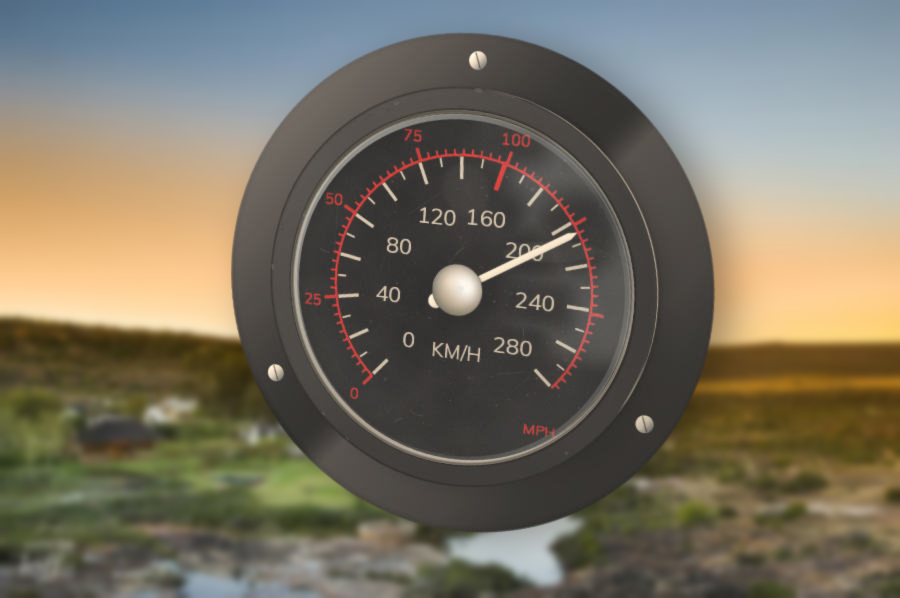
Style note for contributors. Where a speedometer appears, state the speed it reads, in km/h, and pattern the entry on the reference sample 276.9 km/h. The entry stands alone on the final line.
205 km/h
